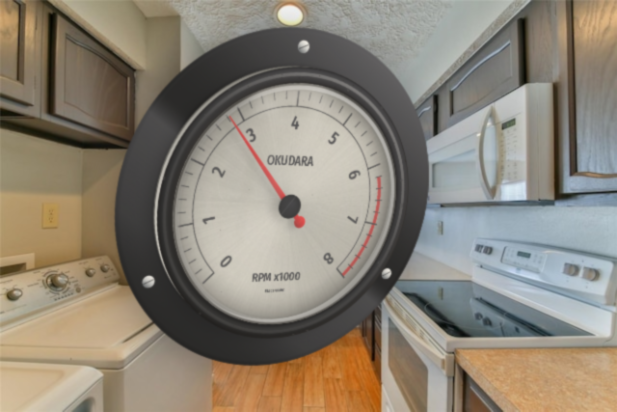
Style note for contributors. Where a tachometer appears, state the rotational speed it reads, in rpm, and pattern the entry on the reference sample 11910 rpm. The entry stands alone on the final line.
2800 rpm
